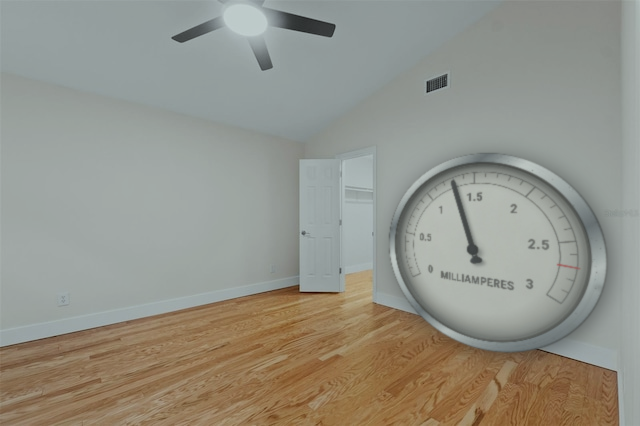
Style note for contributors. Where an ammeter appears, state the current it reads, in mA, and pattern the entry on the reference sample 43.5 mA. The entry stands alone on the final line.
1.3 mA
